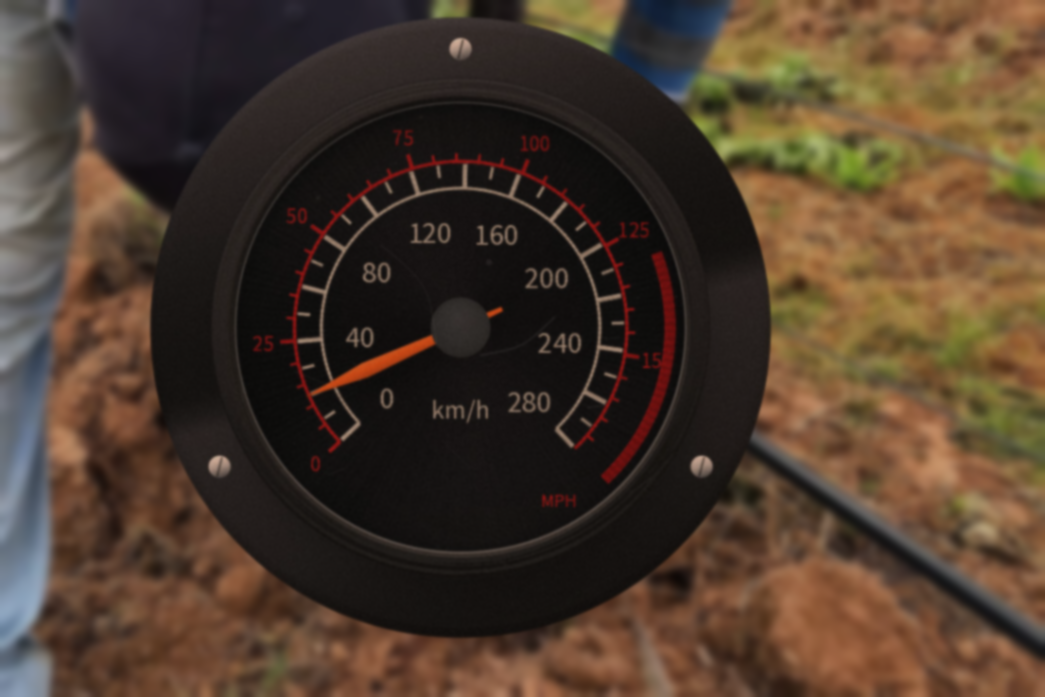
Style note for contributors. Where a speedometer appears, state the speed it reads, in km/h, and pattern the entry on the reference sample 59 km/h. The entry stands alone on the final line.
20 km/h
